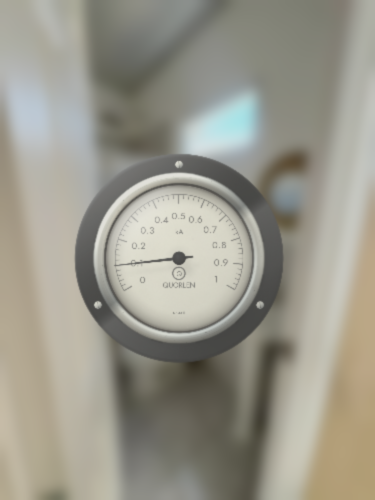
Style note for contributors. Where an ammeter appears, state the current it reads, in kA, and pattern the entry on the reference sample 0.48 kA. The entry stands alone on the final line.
0.1 kA
